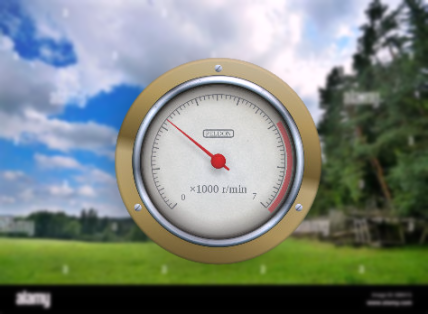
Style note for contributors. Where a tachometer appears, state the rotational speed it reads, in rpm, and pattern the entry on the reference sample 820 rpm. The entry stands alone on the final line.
2200 rpm
